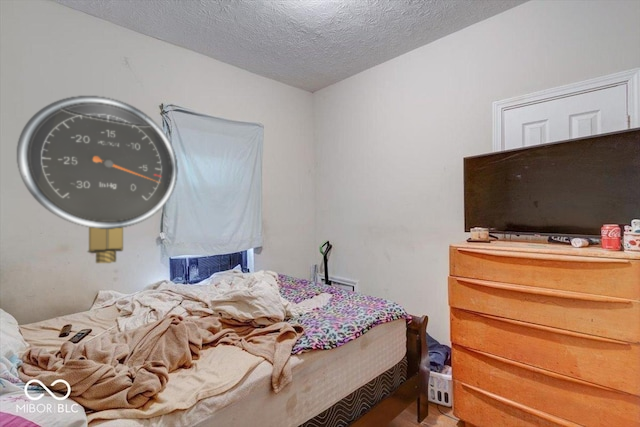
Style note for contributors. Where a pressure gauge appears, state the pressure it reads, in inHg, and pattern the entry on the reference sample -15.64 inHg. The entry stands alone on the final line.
-3 inHg
